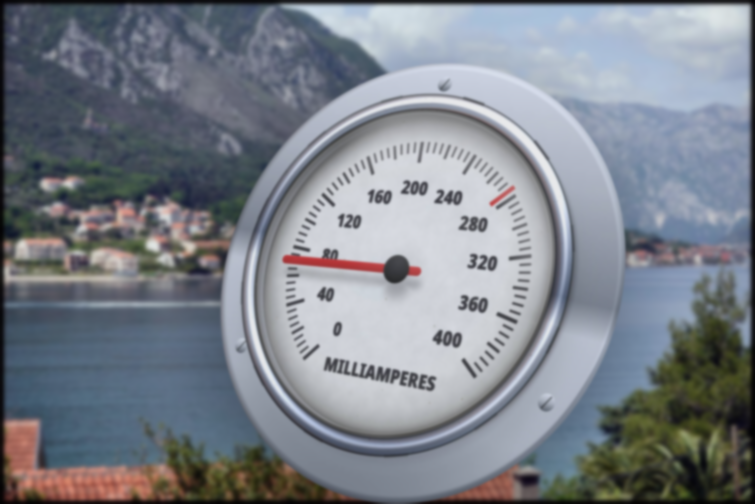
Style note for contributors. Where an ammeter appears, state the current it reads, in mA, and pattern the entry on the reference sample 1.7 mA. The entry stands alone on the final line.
70 mA
